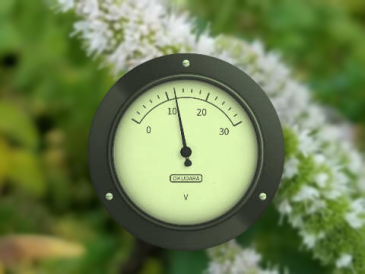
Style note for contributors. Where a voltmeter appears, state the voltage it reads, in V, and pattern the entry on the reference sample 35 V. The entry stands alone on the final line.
12 V
